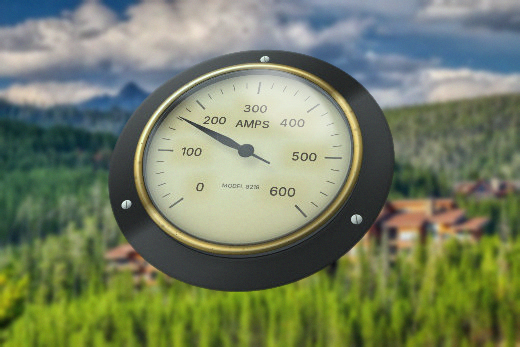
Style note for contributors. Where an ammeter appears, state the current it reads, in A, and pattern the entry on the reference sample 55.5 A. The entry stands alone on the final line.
160 A
